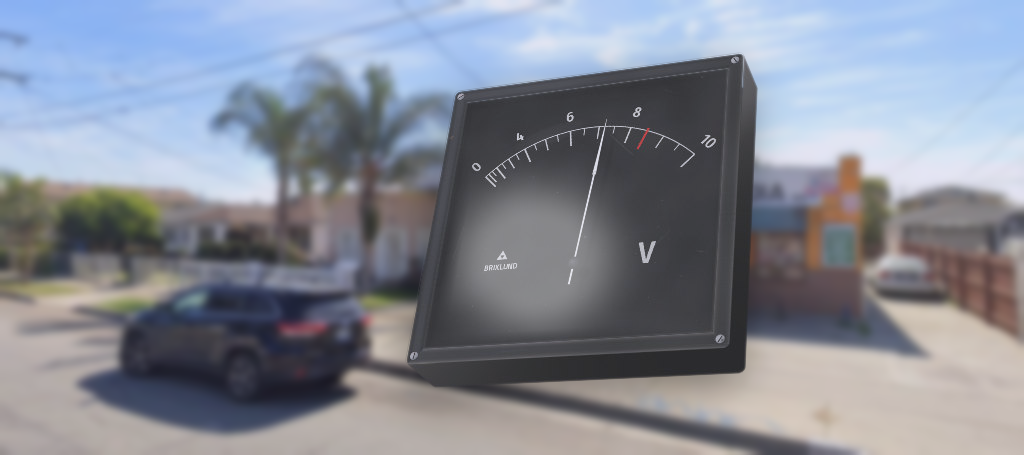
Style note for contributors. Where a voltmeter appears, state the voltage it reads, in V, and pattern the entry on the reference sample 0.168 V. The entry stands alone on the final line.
7.25 V
